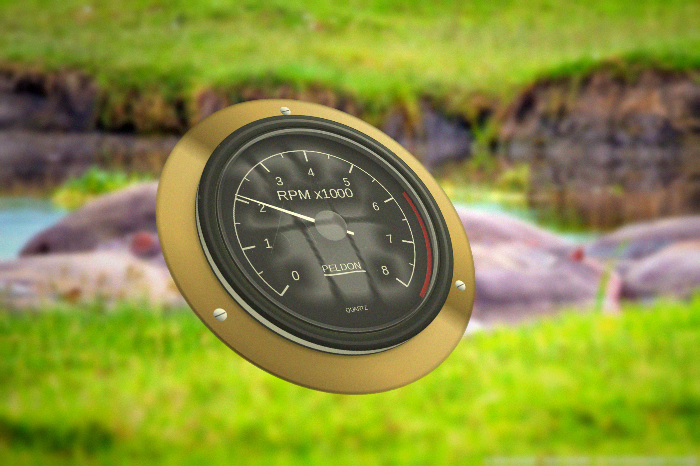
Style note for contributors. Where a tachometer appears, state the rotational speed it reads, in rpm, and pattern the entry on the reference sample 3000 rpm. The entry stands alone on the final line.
2000 rpm
